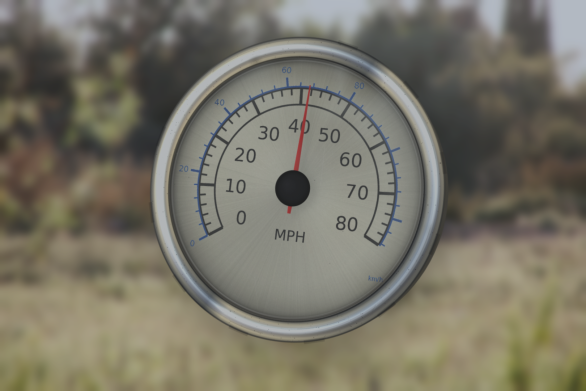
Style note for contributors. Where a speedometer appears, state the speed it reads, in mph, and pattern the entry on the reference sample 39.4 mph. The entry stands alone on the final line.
42 mph
